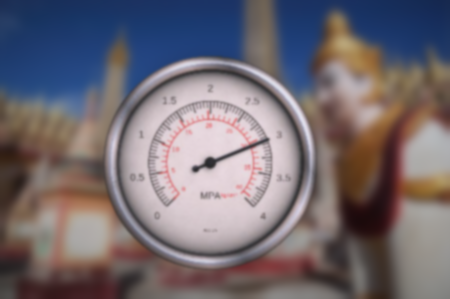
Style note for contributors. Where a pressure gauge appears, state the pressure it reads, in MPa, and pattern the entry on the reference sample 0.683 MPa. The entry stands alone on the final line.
3 MPa
